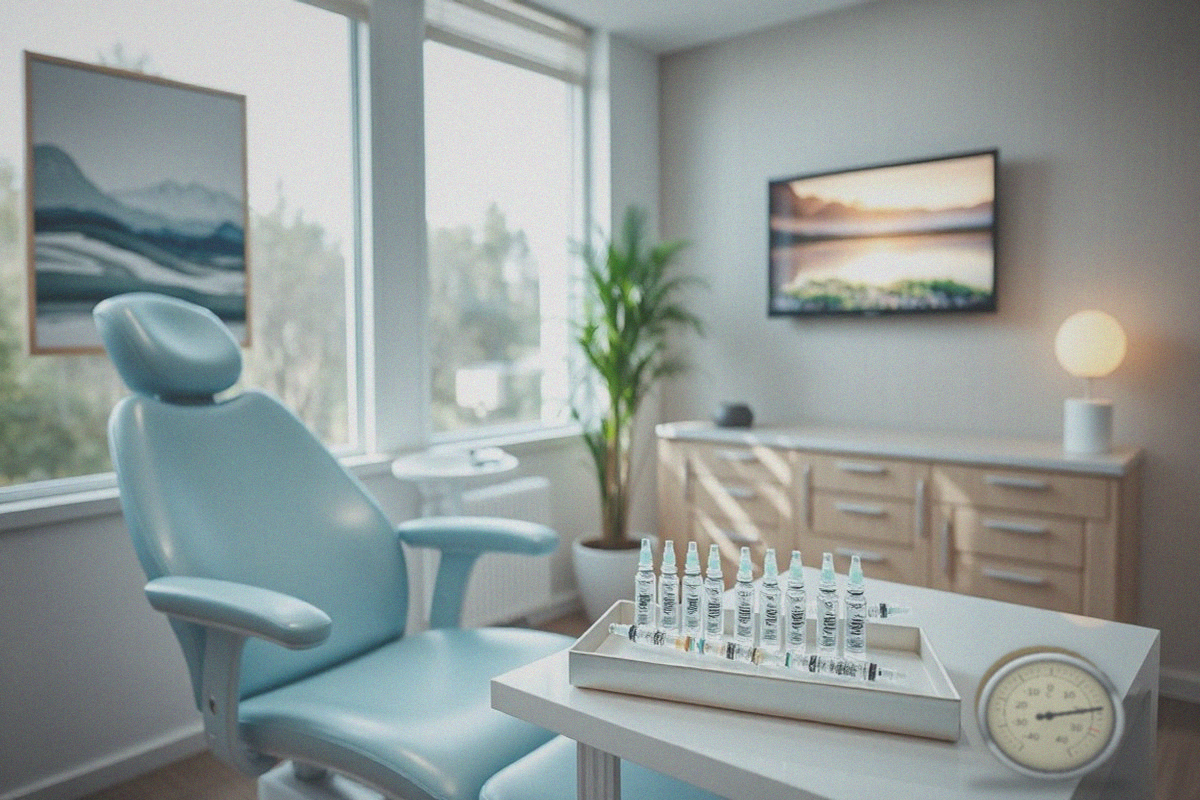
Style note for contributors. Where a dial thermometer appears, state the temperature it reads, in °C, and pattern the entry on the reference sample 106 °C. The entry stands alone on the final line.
20 °C
